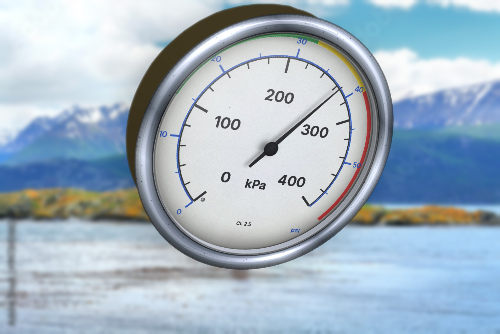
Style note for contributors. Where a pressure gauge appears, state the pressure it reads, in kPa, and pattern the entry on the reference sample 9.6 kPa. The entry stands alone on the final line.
260 kPa
